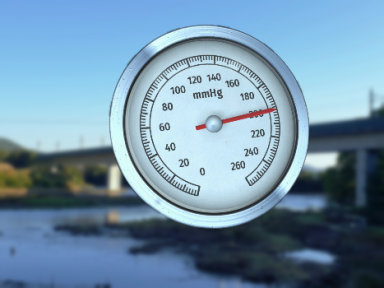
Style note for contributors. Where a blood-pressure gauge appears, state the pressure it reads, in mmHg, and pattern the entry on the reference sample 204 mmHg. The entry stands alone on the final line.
200 mmHg
